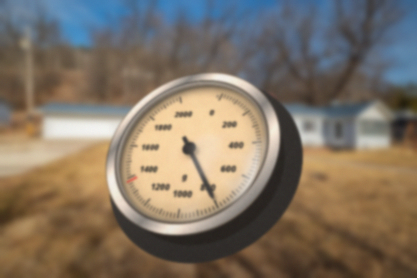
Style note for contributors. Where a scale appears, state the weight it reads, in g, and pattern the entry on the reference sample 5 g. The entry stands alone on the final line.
800 g
